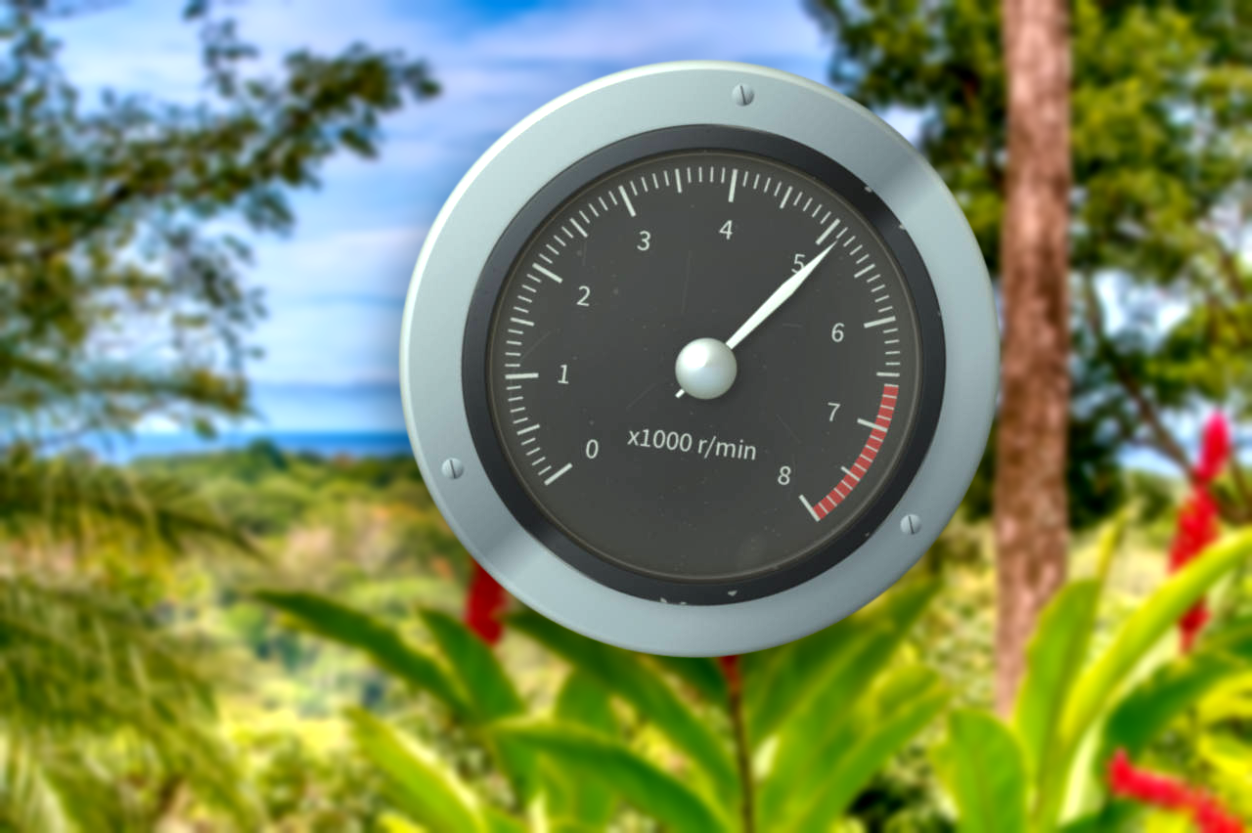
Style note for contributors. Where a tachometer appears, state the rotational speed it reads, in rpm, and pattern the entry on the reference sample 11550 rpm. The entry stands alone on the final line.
5100 rpm
